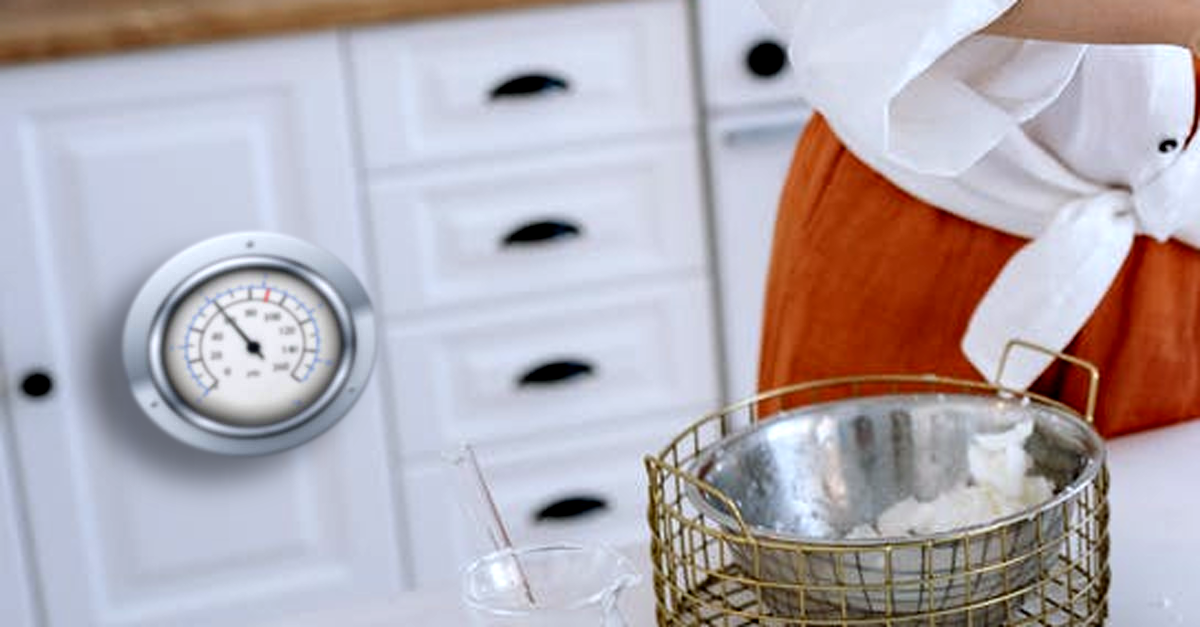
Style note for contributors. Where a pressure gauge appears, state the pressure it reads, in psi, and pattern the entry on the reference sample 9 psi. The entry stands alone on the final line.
60 psi
